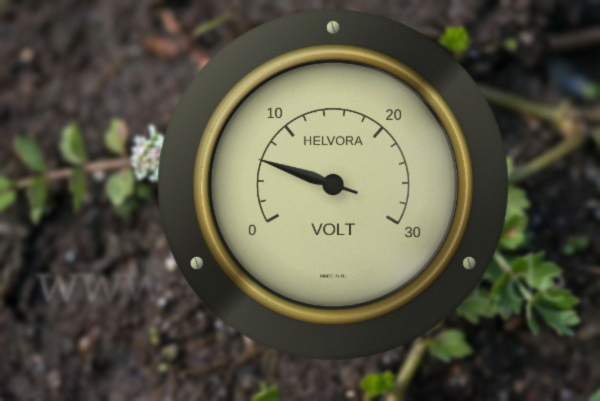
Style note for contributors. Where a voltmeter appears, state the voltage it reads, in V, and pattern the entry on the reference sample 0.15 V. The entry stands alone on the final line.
6 V
